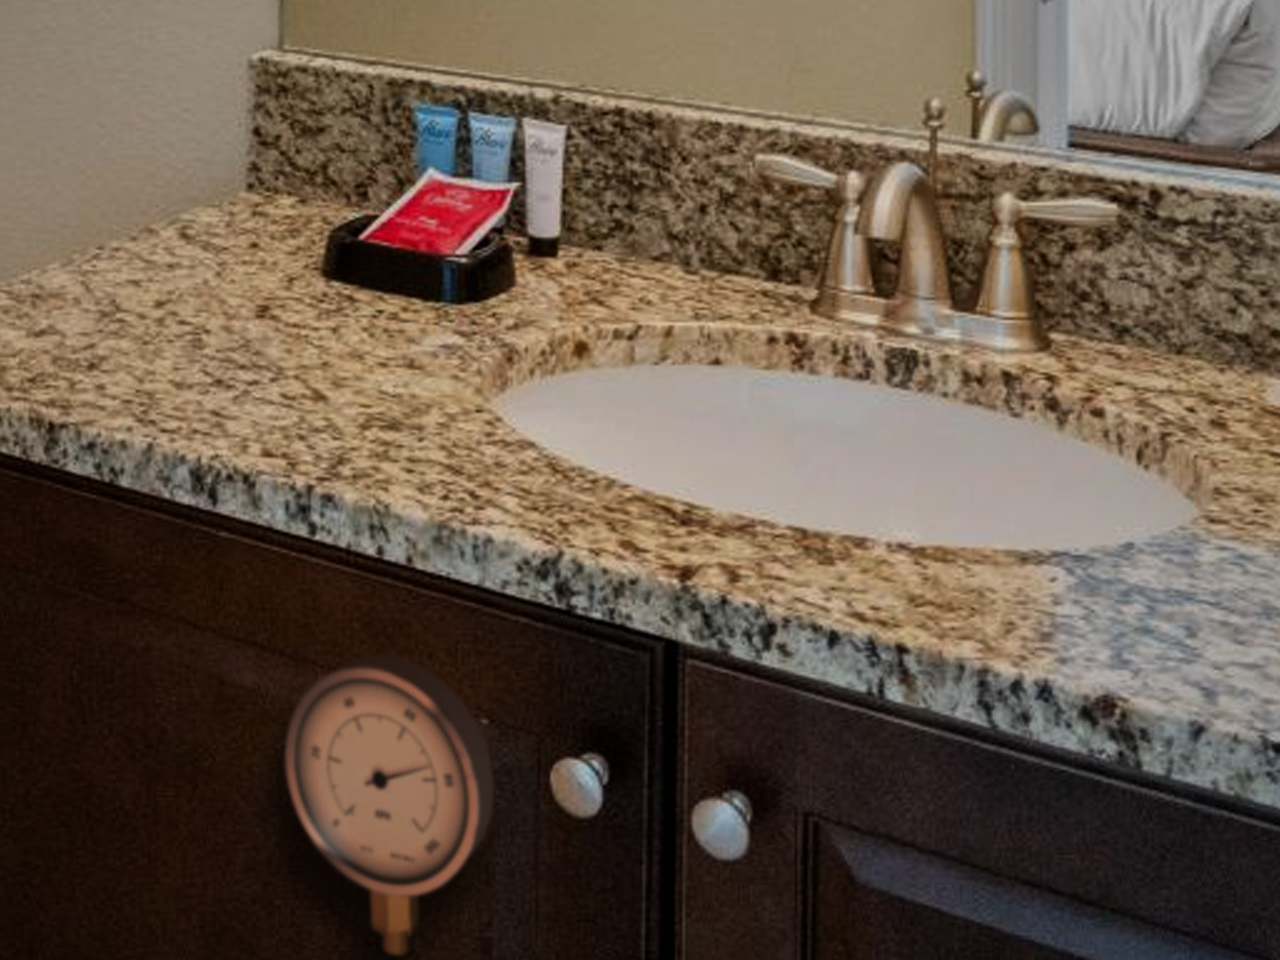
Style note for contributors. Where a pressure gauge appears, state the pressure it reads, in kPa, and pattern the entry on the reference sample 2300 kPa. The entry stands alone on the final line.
75 kPa
